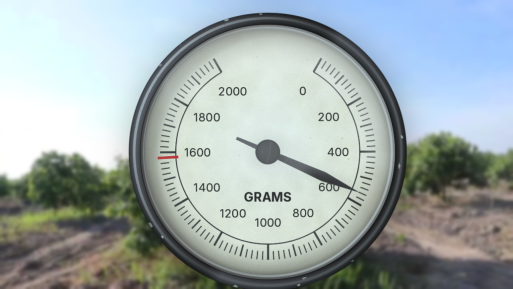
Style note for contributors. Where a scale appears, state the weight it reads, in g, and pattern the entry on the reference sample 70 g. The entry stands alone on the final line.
560 g
